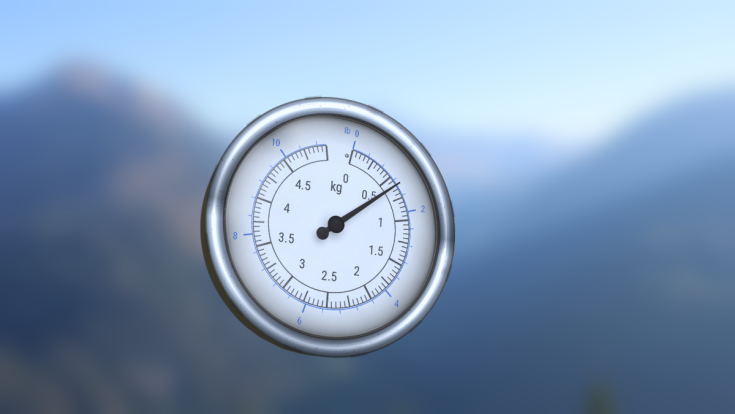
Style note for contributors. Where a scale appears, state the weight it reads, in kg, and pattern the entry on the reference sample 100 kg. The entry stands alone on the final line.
0.6 kg
